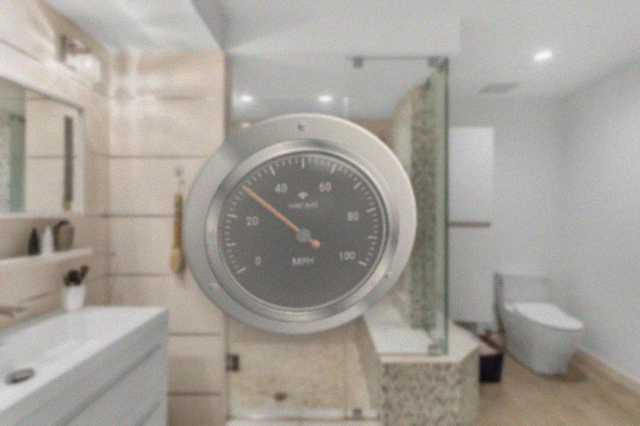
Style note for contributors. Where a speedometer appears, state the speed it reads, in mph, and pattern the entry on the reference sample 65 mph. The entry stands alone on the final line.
30 mph
